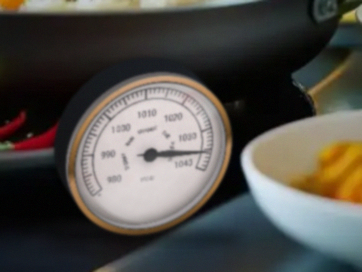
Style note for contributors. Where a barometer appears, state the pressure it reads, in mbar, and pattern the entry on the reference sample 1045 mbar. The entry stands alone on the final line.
1035 mbar
